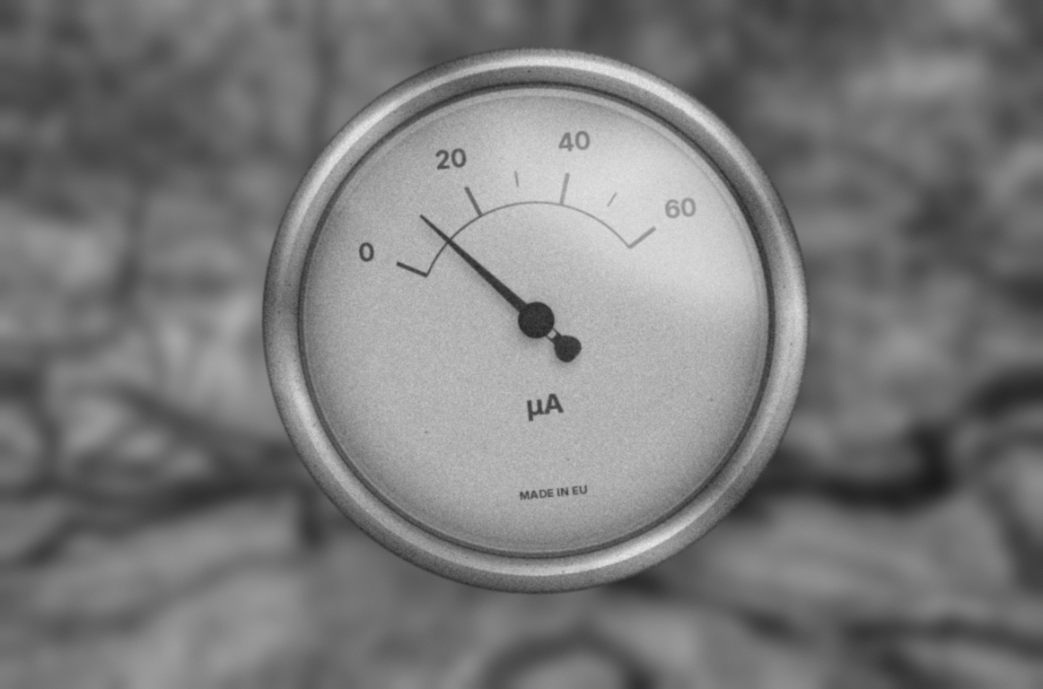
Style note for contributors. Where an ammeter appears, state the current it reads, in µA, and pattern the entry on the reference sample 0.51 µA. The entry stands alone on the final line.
10 µA
